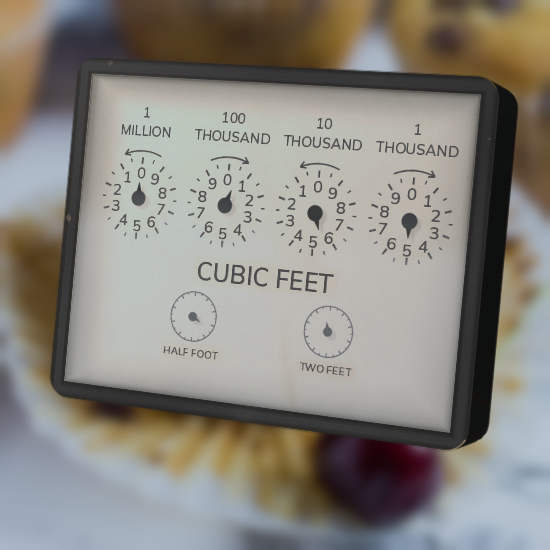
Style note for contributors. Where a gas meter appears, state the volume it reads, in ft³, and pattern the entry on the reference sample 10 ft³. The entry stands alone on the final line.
5500 ft³
